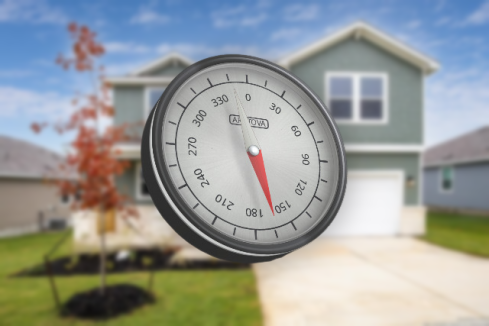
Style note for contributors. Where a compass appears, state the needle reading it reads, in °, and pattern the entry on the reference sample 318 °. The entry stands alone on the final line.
165 °
